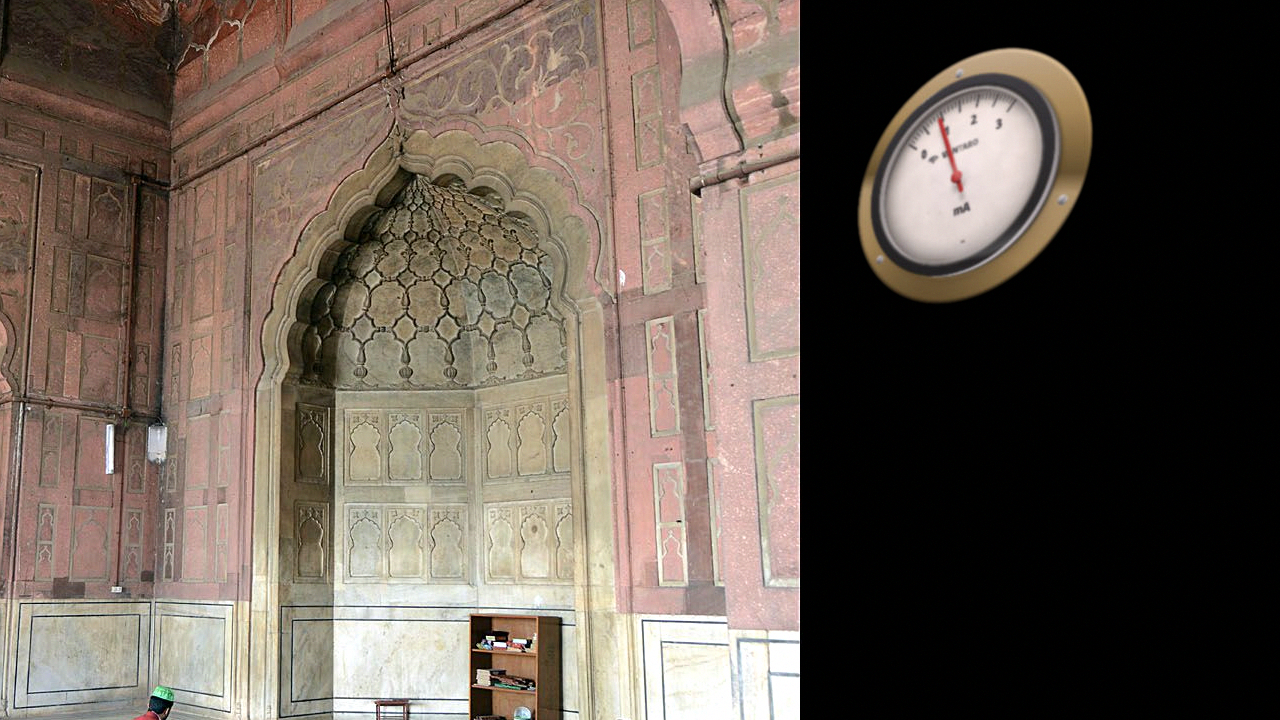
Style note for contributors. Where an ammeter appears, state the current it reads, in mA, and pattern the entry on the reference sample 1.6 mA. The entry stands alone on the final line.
1 mA
